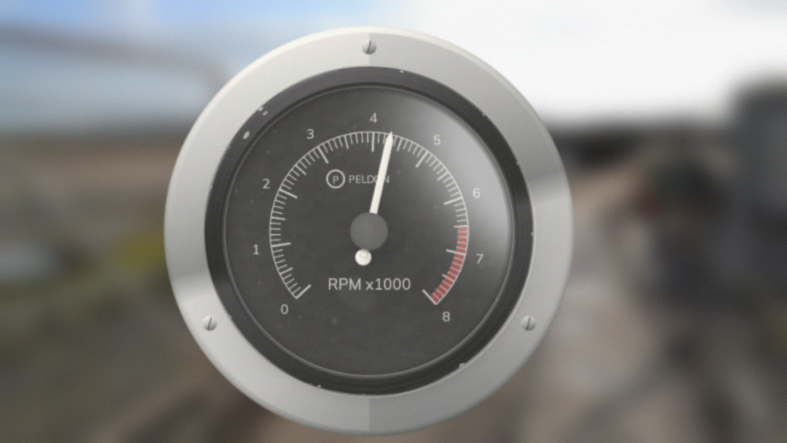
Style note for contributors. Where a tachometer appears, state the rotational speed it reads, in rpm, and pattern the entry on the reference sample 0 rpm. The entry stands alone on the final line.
4300 rpm
